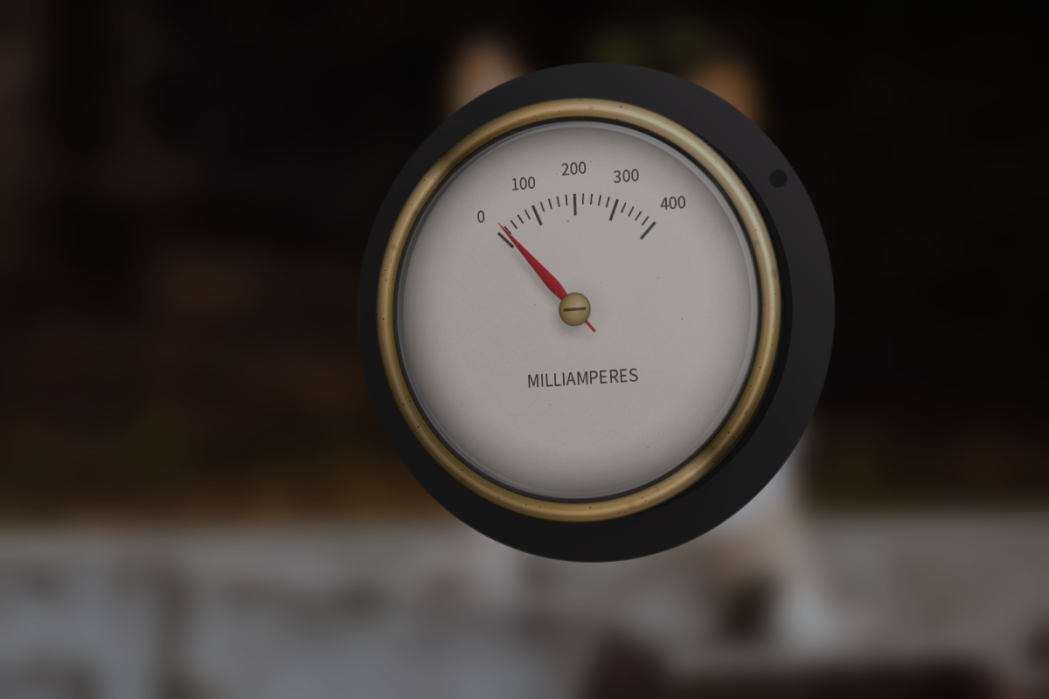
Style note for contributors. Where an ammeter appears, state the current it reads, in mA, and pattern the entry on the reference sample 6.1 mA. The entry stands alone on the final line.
20 mA
